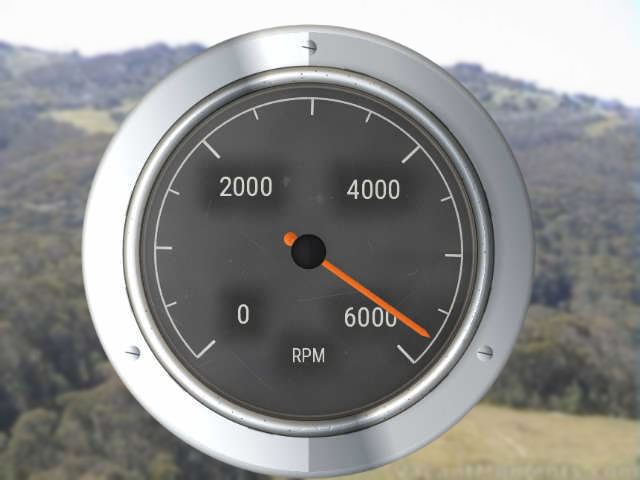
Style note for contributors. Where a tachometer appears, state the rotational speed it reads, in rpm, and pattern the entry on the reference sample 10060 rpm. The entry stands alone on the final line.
5750 rpm
